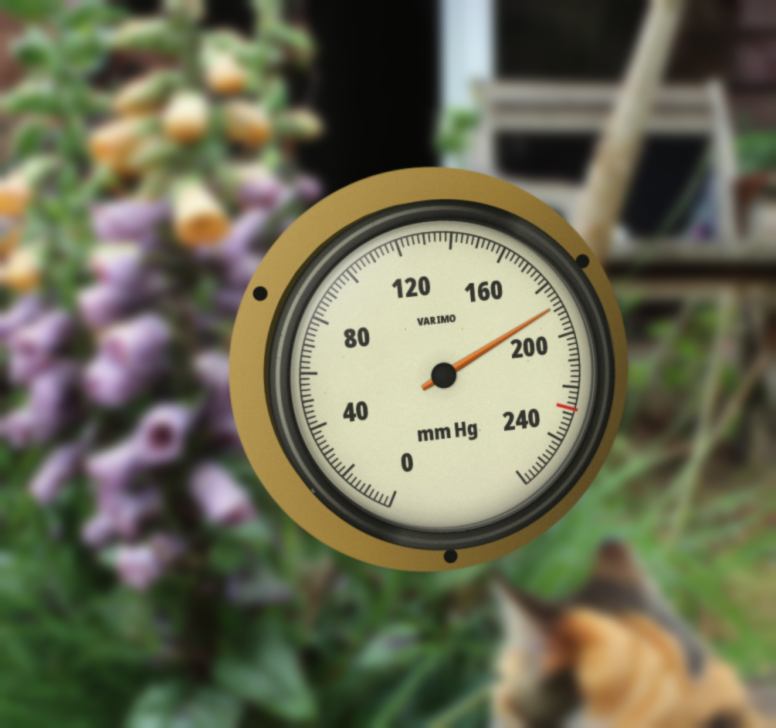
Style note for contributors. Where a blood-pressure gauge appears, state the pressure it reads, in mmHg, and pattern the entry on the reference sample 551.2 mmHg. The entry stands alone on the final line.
188 mmHg
